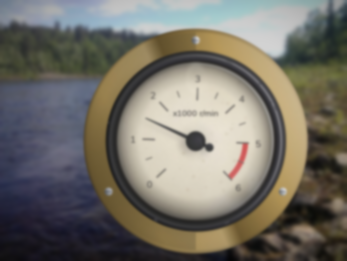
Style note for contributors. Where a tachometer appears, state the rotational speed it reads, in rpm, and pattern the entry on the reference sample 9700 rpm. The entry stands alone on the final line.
1500 rpm
